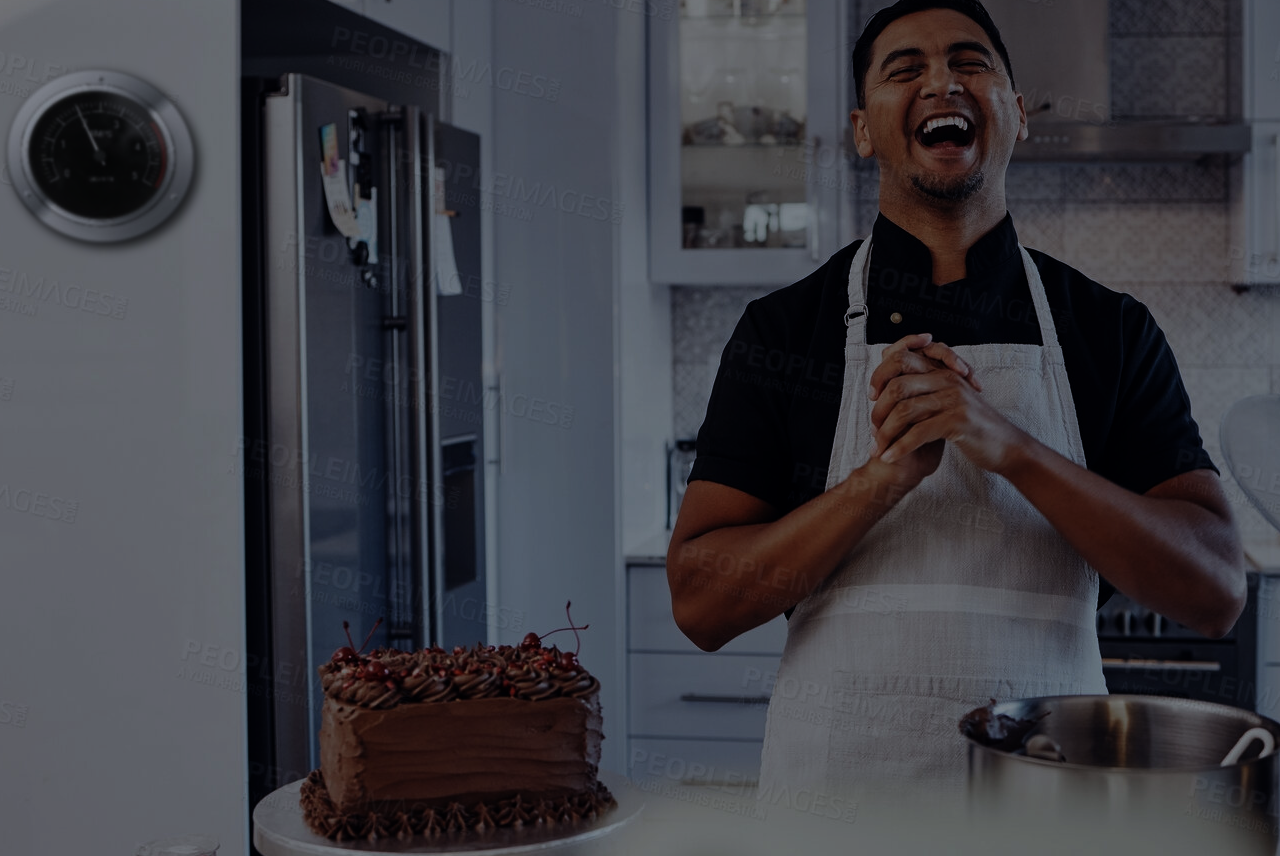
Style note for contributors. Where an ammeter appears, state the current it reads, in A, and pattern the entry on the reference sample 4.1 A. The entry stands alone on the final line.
2 A
